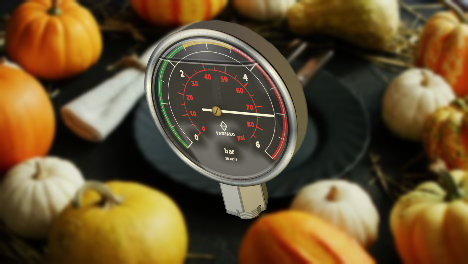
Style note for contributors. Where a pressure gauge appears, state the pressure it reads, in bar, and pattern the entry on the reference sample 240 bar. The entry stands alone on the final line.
5 bar
